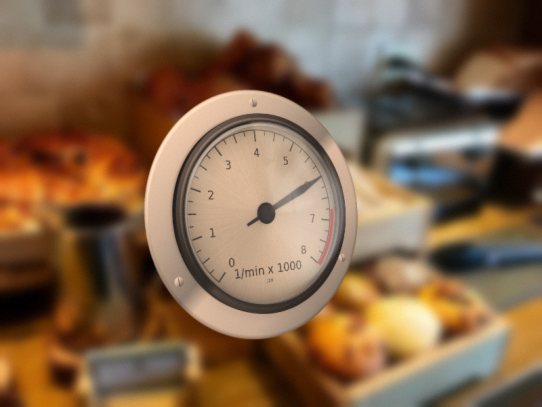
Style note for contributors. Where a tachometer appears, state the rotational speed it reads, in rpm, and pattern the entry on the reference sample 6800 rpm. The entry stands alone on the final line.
6000 rpm
